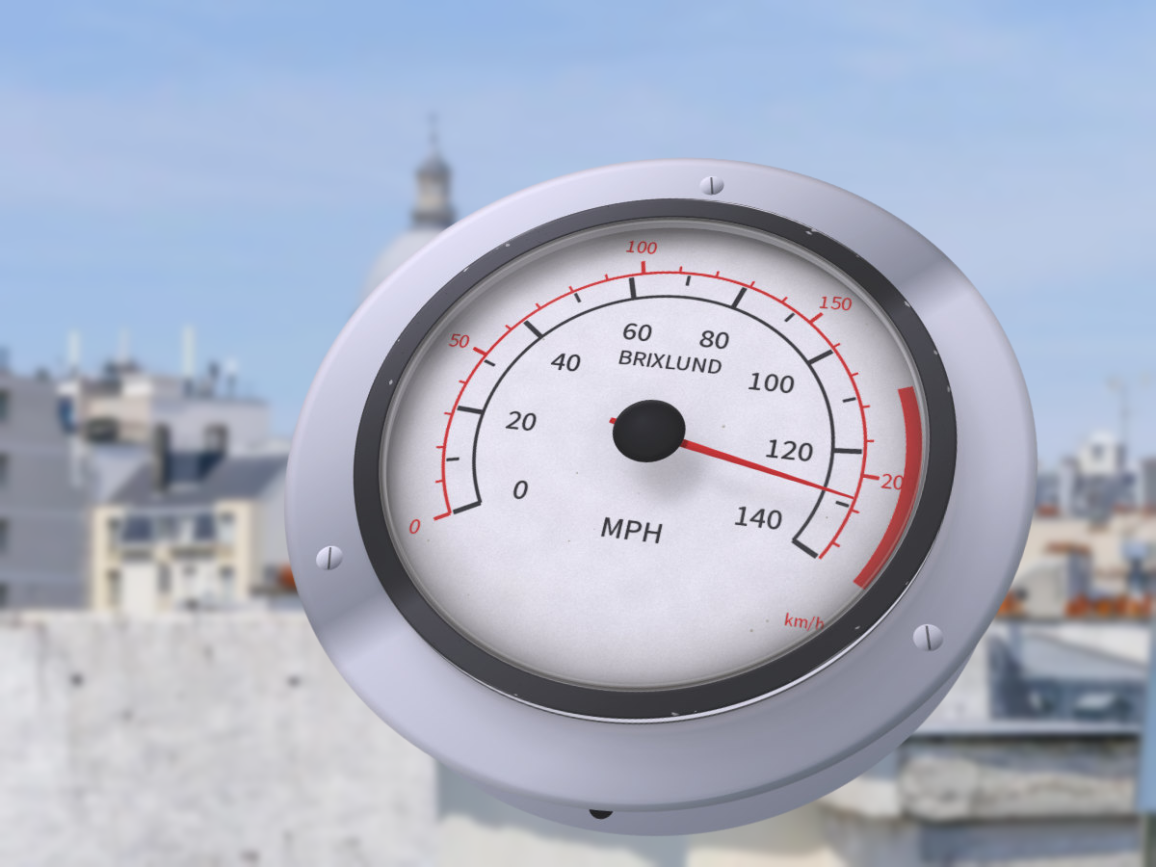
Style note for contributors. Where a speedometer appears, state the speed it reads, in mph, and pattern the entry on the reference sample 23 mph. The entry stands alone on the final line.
130 mph
